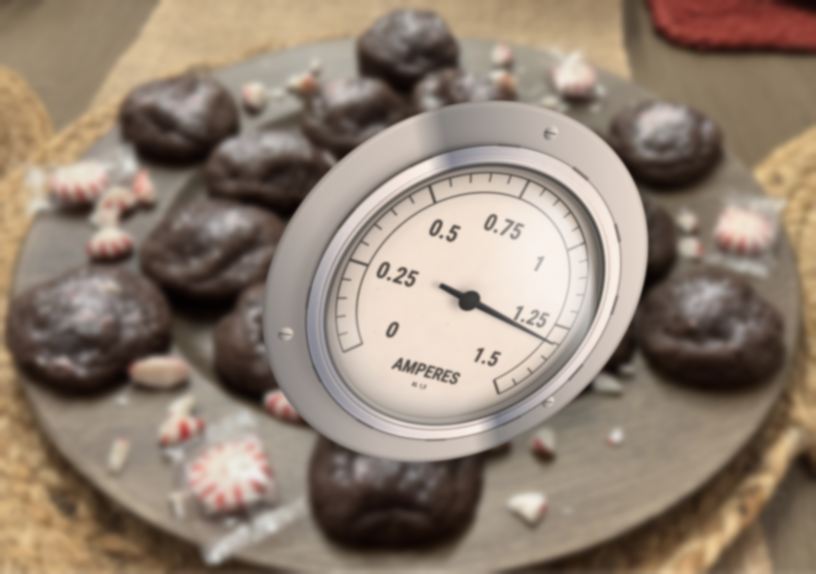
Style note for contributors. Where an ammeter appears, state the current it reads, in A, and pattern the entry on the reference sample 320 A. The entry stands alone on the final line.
1.3 A
